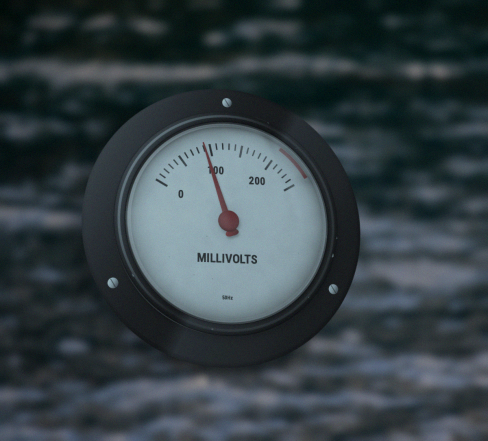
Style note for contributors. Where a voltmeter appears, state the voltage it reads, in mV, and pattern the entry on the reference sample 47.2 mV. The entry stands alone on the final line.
90 mV
